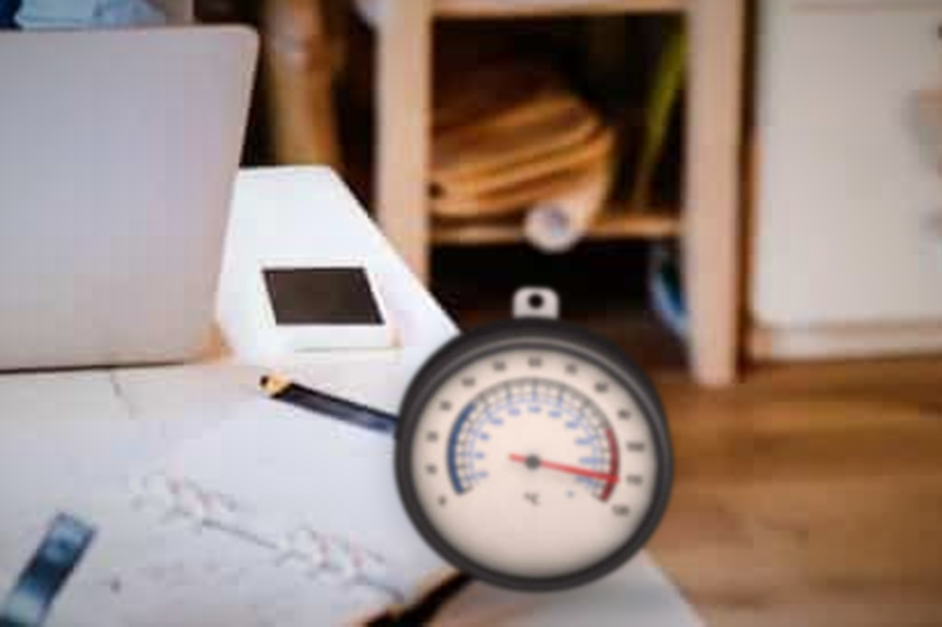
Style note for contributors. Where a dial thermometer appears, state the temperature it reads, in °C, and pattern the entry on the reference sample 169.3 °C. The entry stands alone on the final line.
110 °C
